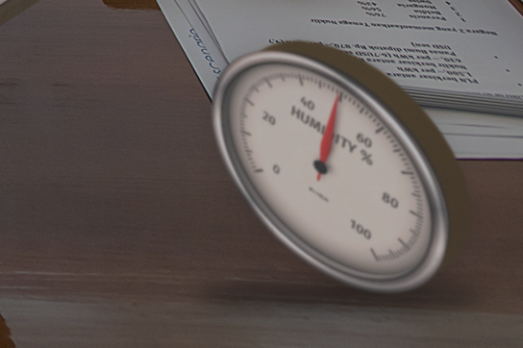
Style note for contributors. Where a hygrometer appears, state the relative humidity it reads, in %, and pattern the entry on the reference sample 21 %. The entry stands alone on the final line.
50 %
